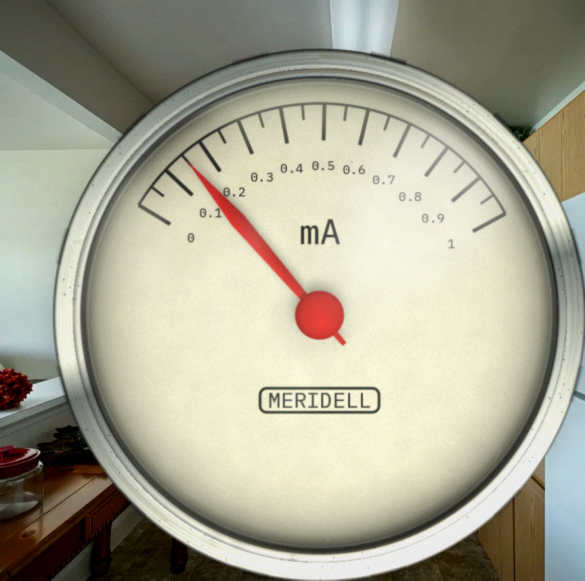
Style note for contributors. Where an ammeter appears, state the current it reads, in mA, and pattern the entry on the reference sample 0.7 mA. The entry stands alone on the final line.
0.15 mA
